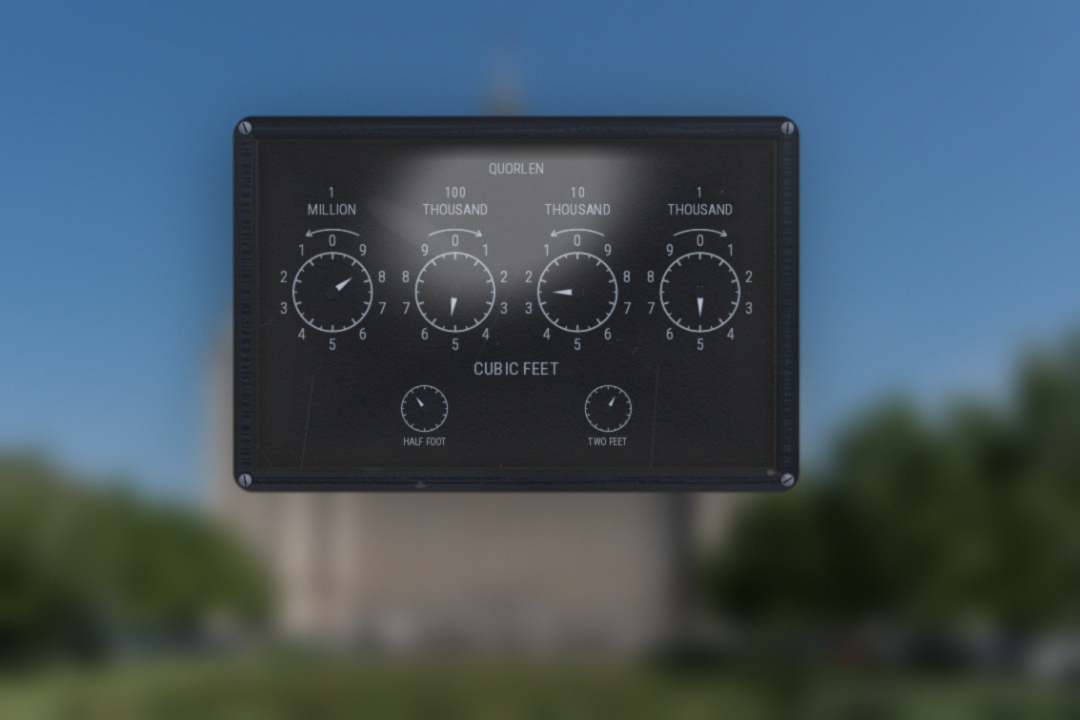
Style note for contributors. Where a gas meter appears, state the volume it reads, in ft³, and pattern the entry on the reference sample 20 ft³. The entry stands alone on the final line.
852500 ft³
